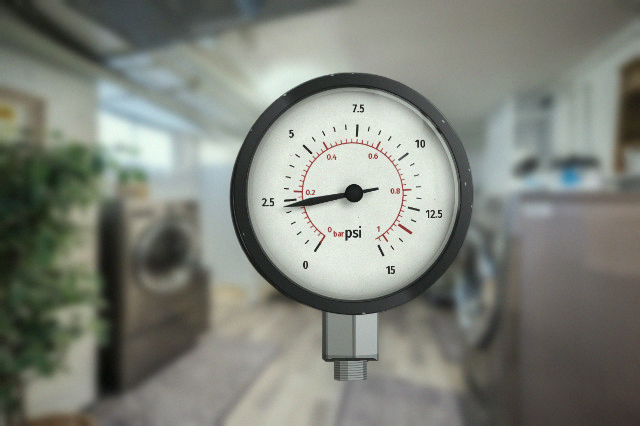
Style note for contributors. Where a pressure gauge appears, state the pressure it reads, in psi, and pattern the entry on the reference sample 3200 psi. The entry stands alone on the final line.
2.25 psi
